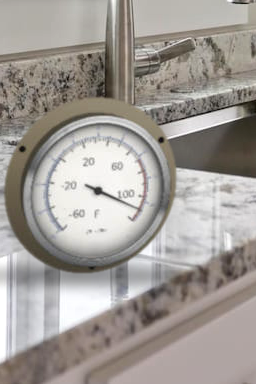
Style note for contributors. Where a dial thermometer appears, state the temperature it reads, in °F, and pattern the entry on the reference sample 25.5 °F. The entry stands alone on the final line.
110 °F
